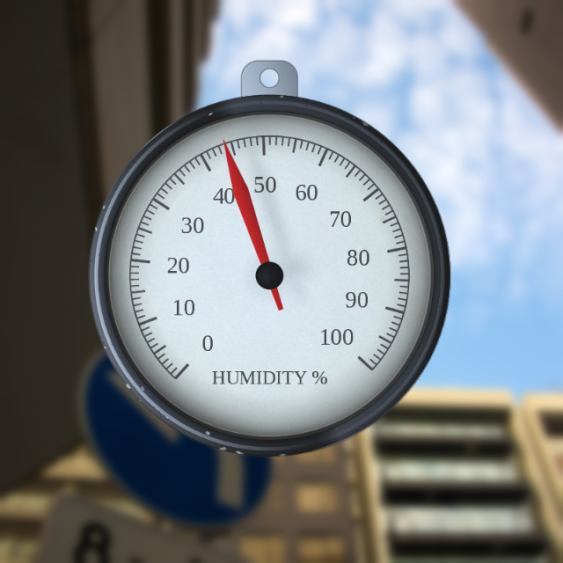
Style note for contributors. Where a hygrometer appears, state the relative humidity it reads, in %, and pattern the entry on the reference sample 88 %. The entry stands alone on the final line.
44 %
